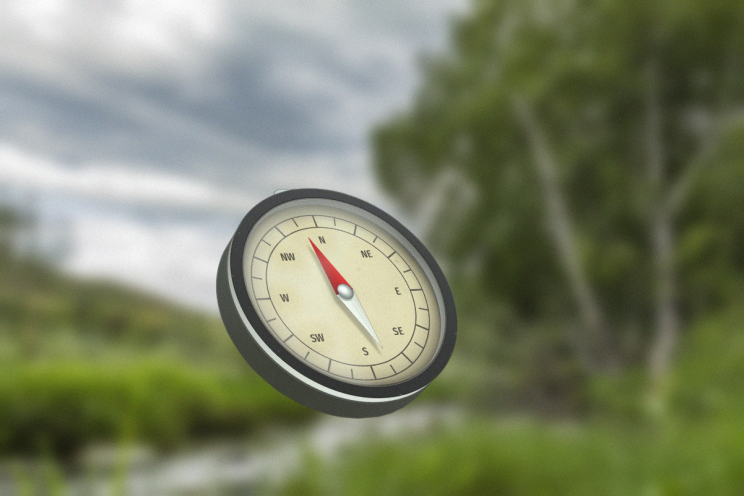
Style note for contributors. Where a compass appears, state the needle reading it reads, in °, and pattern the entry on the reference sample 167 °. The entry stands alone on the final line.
345 °
